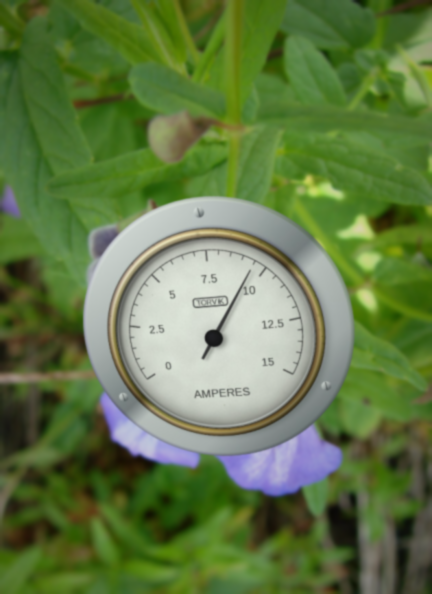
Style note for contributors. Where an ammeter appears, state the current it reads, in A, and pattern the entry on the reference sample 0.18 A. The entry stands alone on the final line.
9.5 A
